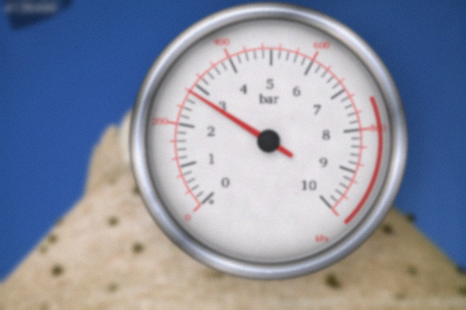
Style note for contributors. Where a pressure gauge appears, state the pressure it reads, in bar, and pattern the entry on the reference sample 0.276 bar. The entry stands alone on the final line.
2.8 bar
